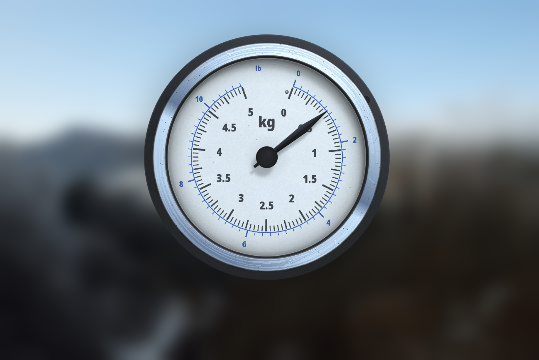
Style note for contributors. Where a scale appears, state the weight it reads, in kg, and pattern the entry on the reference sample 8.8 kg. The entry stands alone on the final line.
0.5 kg
